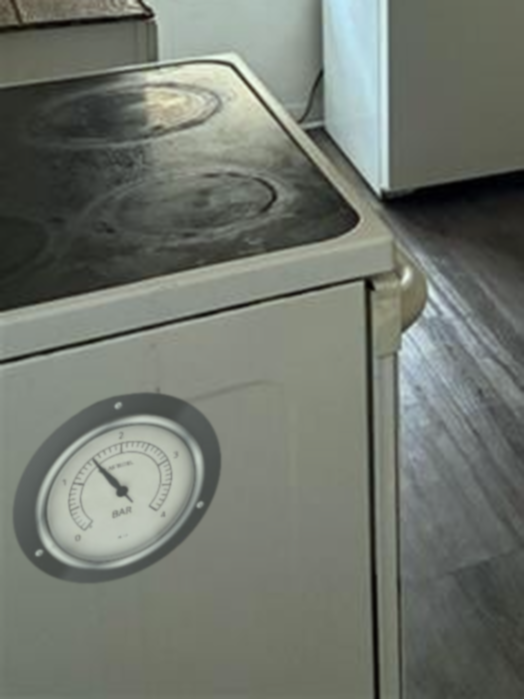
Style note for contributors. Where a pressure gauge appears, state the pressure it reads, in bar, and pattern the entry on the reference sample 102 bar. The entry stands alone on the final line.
1.5 bar
